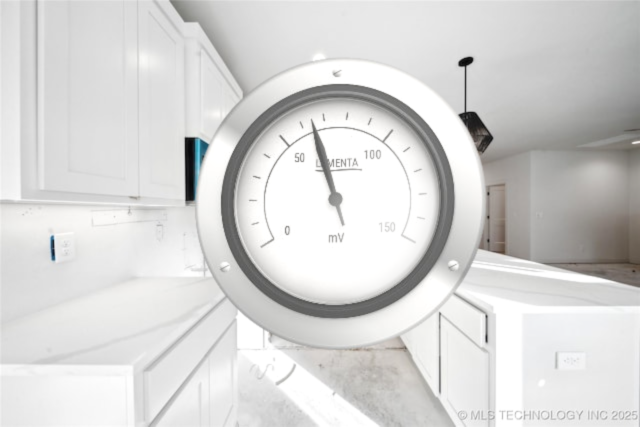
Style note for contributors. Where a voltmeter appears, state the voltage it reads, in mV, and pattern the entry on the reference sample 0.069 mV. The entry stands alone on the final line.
65 mV
